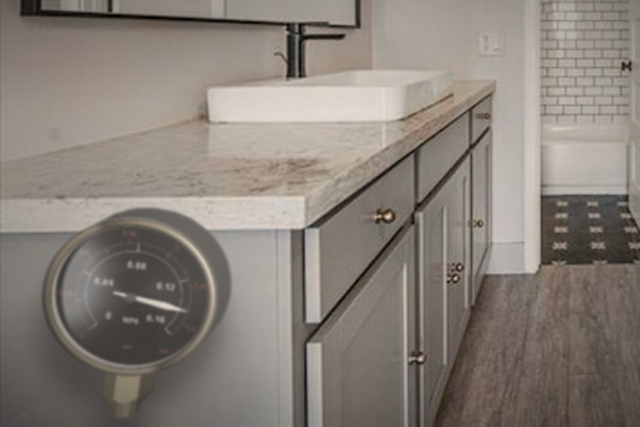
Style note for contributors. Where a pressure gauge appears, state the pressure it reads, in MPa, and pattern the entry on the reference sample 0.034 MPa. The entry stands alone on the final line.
0.14 MPa
